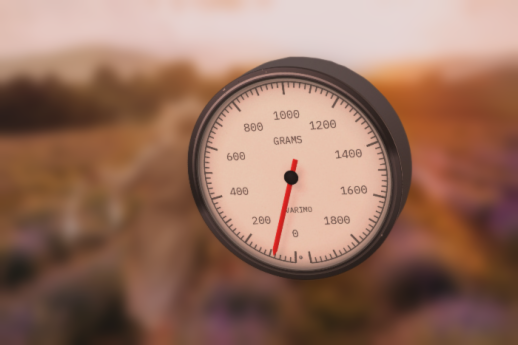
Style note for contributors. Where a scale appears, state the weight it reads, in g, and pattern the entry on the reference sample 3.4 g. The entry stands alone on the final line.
80 g
